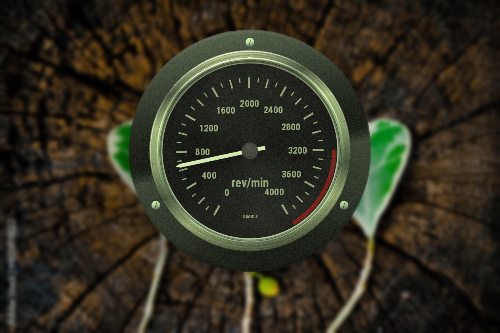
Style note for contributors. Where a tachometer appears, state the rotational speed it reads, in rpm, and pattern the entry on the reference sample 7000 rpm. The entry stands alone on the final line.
650 rpm
